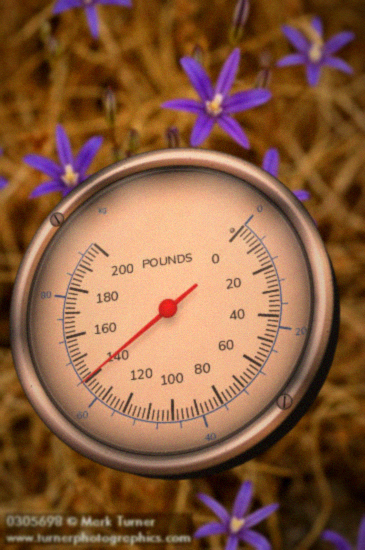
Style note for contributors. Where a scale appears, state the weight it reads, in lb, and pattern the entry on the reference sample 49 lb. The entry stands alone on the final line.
140 lb
